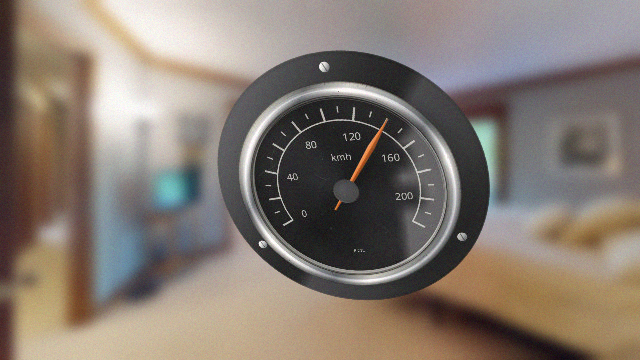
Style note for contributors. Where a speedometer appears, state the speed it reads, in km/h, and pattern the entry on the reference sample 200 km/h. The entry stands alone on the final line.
140 km/h
